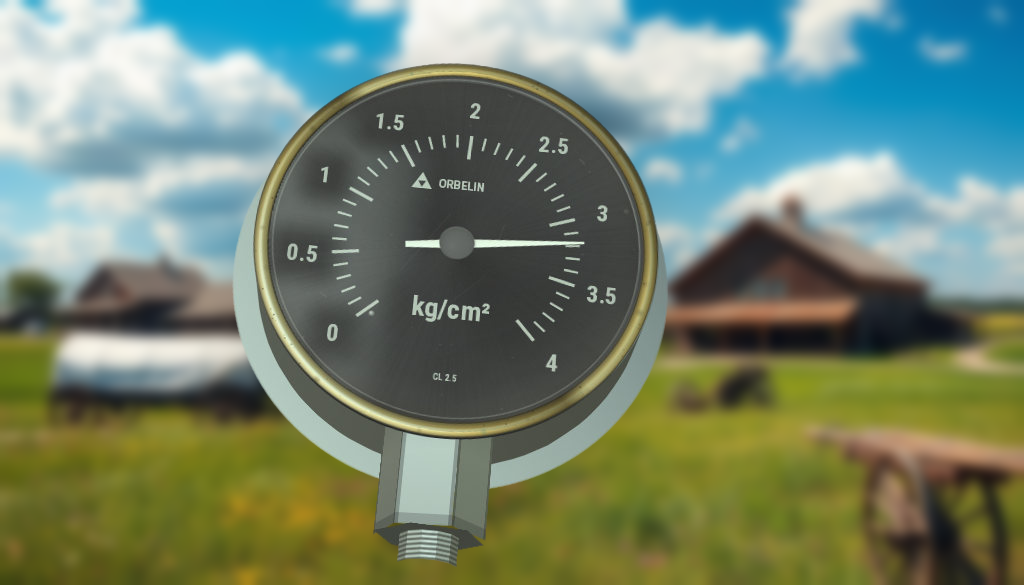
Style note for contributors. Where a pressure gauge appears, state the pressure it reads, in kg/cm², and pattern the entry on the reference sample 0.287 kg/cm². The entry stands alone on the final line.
3.2 kg/cm²
